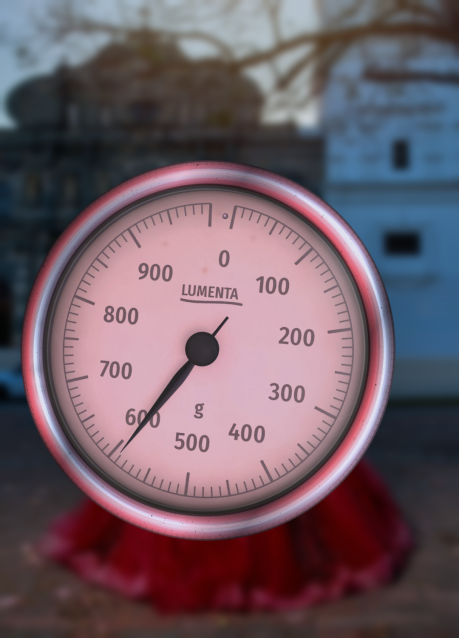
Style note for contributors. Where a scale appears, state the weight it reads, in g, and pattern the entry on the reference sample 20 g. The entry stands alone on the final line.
590 g
